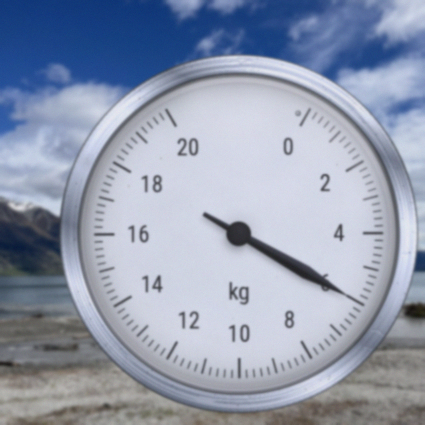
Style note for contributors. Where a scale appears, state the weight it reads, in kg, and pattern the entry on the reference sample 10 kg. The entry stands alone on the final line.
6 kg
